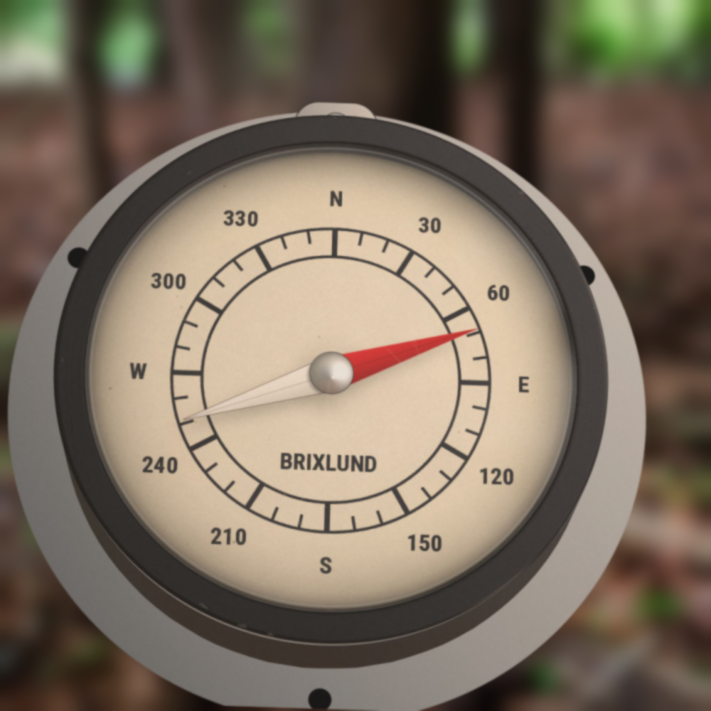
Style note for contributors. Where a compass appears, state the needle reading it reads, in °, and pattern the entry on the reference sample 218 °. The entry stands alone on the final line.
70 °
